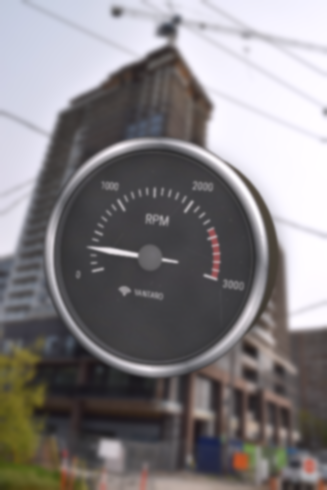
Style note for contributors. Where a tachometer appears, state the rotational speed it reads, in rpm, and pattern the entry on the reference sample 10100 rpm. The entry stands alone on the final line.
300 rpm
